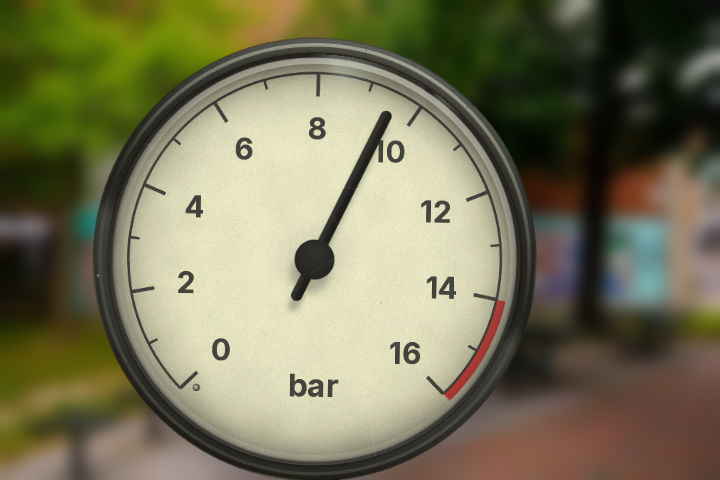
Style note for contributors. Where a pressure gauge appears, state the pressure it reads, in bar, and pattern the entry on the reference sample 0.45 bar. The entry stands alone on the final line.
9.5 bar
